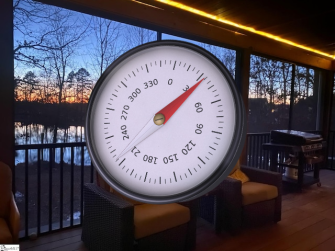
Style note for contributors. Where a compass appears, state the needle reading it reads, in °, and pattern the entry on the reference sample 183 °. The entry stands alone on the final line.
35 °
